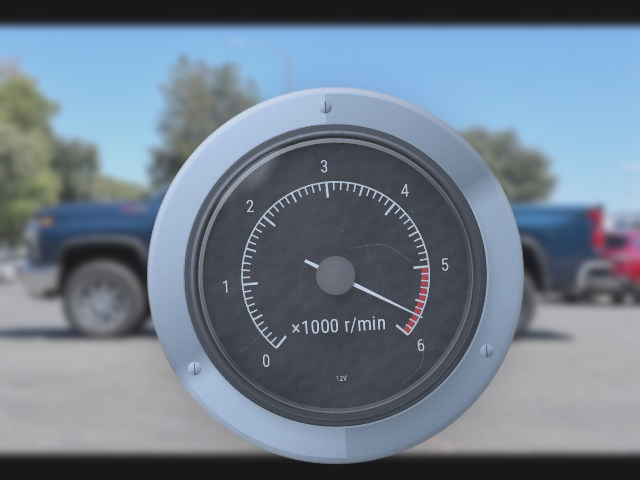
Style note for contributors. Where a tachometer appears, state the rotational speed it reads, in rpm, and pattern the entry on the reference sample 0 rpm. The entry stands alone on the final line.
5700 rpm
